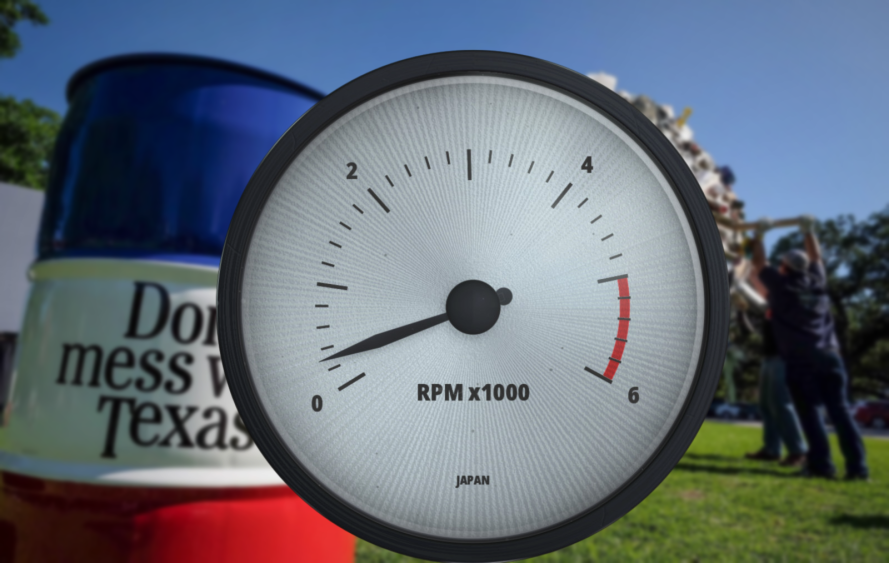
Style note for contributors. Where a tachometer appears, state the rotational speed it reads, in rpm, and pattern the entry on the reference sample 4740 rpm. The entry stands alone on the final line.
300 rpm
